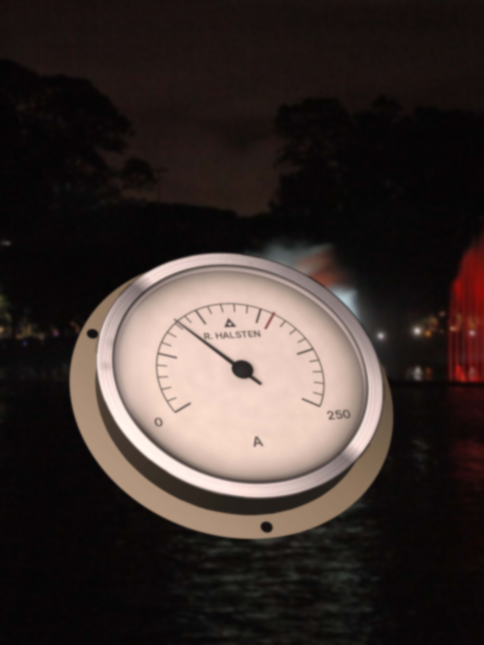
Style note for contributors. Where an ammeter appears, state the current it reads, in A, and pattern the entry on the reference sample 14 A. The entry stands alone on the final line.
80 A
